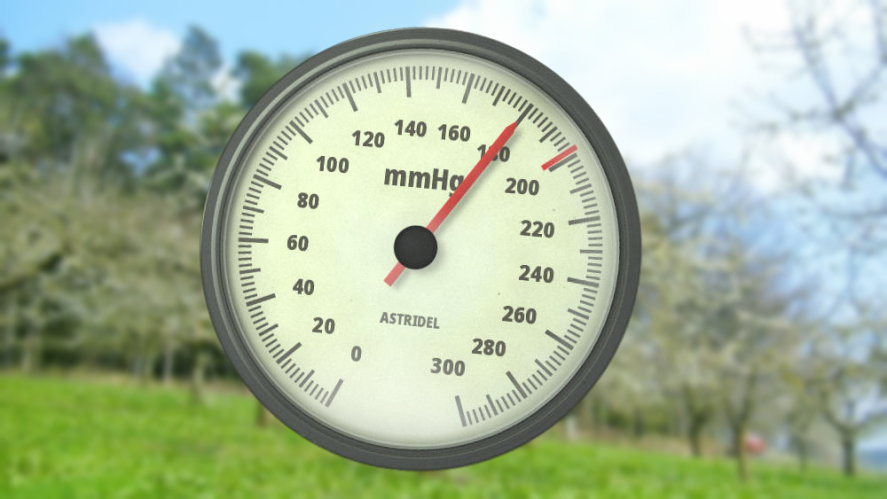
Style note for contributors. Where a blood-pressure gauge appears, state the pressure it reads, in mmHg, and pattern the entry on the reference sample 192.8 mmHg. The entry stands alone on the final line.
180 mmHg
